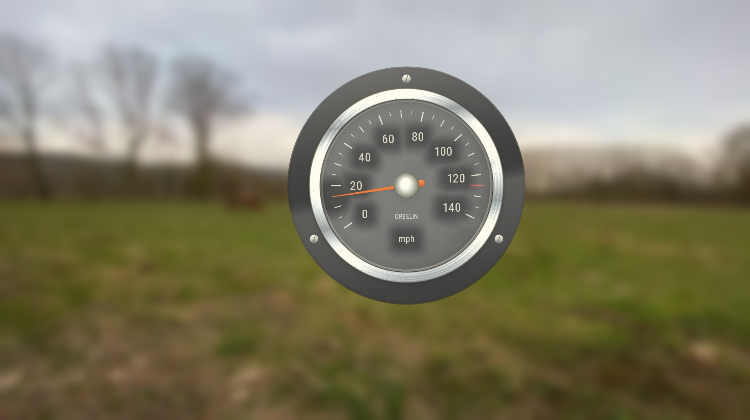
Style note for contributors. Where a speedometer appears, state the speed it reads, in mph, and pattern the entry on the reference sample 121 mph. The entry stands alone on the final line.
15 mph
